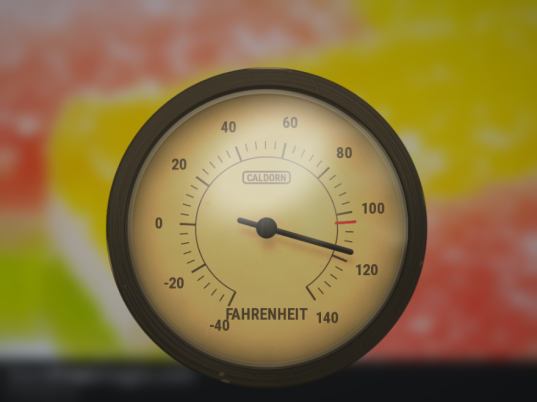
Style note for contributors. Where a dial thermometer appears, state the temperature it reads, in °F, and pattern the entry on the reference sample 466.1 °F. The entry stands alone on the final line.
116 °F
